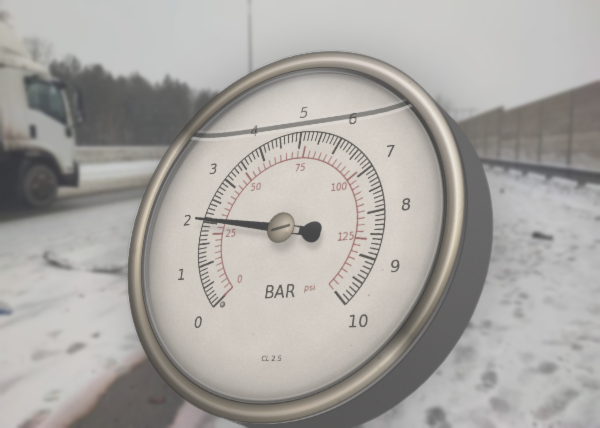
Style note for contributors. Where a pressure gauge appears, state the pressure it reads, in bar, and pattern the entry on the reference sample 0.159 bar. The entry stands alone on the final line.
2 bar
